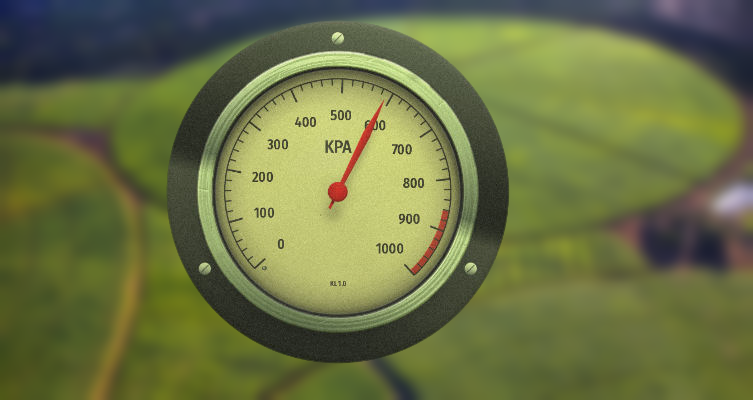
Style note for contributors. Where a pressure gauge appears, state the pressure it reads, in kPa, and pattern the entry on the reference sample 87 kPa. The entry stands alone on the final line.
590 kPa
